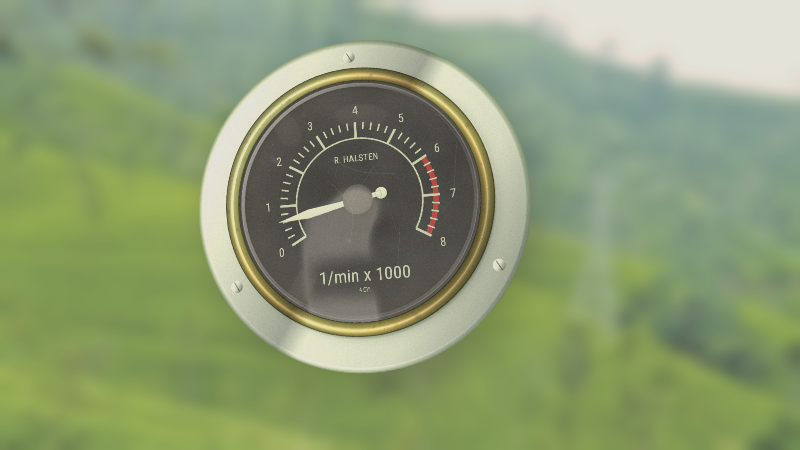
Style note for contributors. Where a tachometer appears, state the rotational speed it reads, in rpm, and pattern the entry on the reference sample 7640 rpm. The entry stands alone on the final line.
600 rpm
